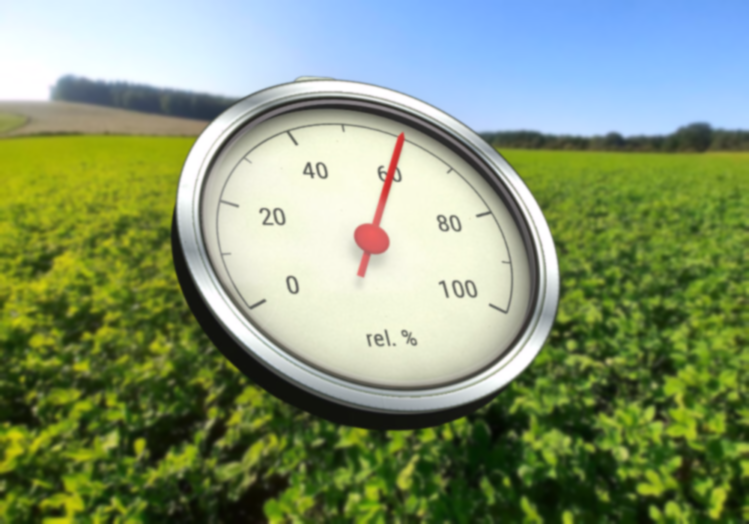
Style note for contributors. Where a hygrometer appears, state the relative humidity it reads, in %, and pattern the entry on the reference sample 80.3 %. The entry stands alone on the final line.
60 %
